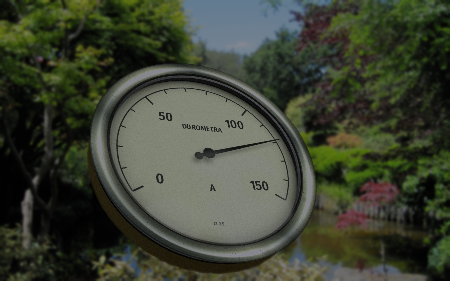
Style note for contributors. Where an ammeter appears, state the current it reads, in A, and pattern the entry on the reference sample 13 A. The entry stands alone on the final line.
120 A
